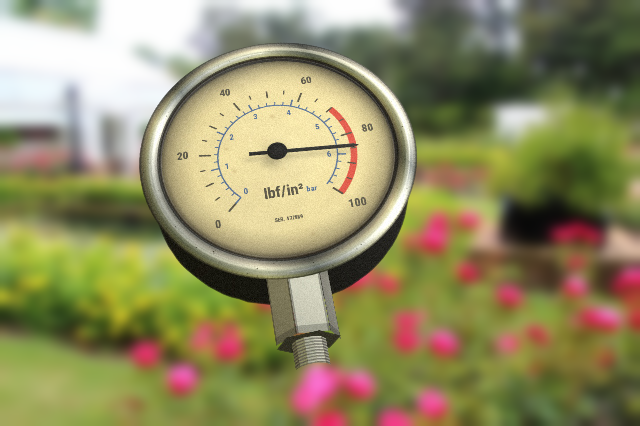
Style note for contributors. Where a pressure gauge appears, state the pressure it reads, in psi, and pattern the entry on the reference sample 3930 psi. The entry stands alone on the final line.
85 psi
